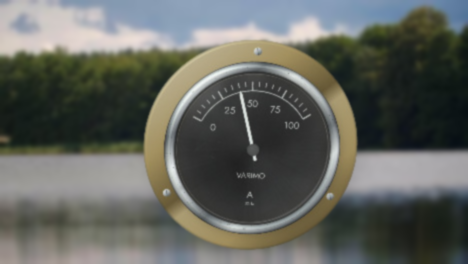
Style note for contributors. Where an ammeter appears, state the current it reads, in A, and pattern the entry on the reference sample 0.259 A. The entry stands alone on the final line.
40 A
